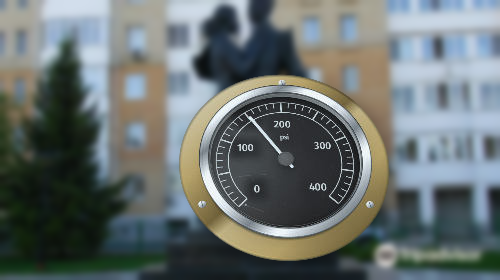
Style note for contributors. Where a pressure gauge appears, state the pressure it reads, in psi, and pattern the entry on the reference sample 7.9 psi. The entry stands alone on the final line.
150 psi
